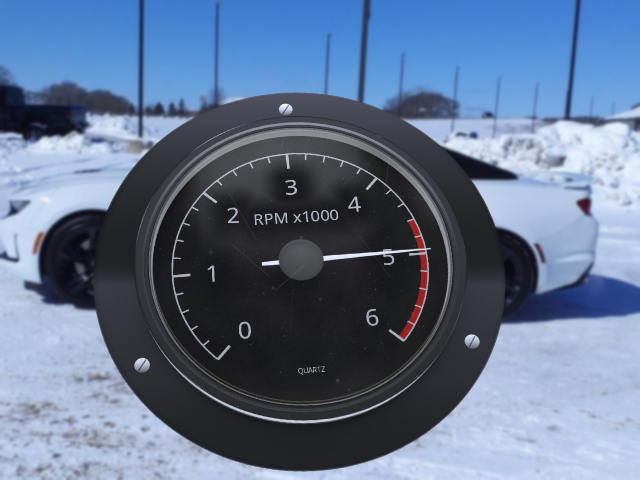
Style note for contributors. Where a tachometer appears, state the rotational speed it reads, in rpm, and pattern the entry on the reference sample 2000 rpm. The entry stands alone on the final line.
5000 rpm
